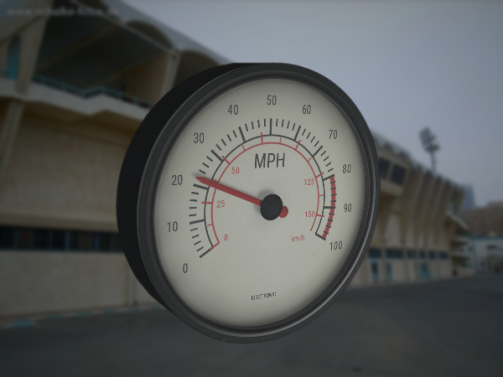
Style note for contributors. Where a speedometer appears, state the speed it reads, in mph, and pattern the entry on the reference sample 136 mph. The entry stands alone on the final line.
22 mph
